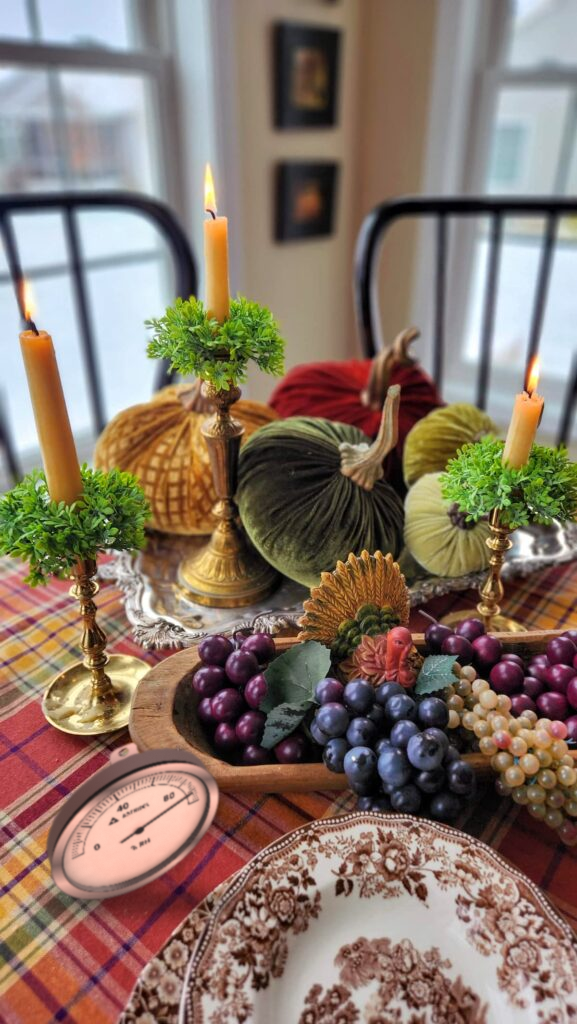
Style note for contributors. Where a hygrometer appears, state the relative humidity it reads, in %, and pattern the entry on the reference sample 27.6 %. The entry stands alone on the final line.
90 %
